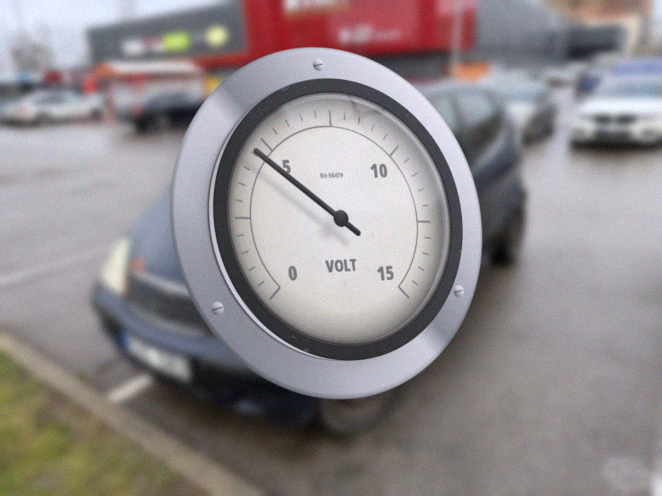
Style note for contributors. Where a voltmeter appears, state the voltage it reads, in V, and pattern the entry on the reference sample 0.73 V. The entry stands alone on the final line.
4.5 V
